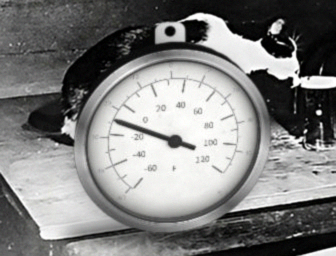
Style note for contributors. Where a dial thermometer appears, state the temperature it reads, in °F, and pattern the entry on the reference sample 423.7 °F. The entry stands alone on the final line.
-10 °F
